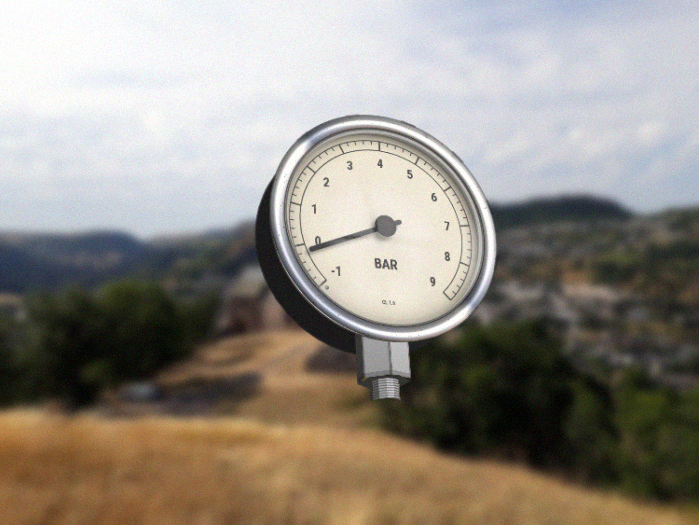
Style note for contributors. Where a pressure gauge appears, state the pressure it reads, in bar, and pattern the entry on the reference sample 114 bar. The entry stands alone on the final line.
-0.2 bar
